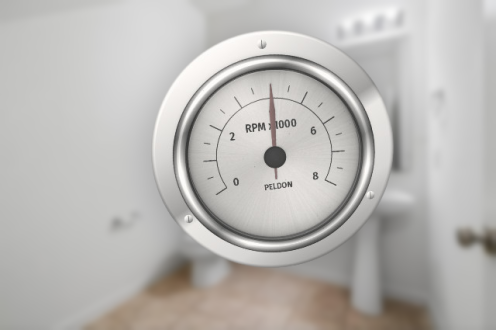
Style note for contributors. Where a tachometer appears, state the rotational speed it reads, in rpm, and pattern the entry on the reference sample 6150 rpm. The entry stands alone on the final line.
4000 rpm
